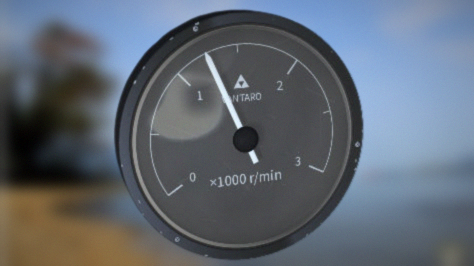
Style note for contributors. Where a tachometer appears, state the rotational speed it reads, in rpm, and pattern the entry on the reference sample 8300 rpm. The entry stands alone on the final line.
1250 rpm
